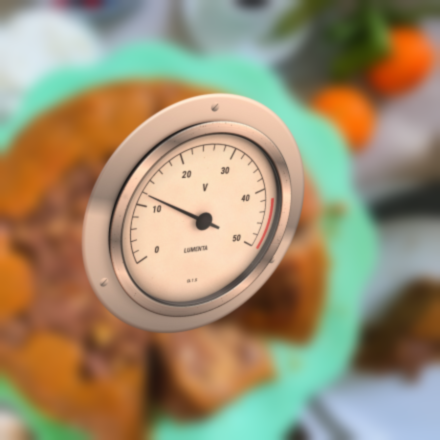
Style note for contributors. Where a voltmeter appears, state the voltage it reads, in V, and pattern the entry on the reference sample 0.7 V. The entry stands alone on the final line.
12 V
